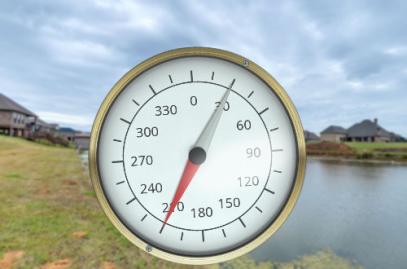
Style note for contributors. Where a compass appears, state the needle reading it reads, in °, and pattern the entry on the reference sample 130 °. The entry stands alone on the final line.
210 °
